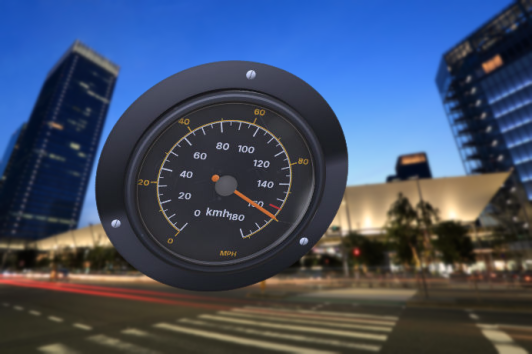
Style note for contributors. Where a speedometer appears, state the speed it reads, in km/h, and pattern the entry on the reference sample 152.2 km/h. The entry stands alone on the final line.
160 km/h
